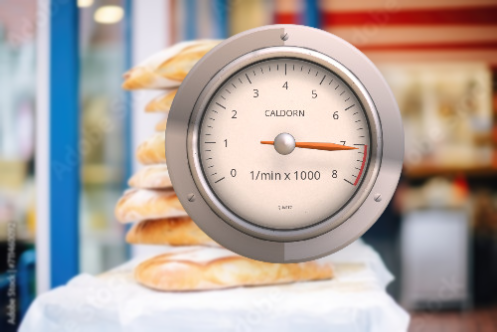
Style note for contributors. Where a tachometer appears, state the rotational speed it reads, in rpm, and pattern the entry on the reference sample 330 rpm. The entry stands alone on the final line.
7100 rpm
